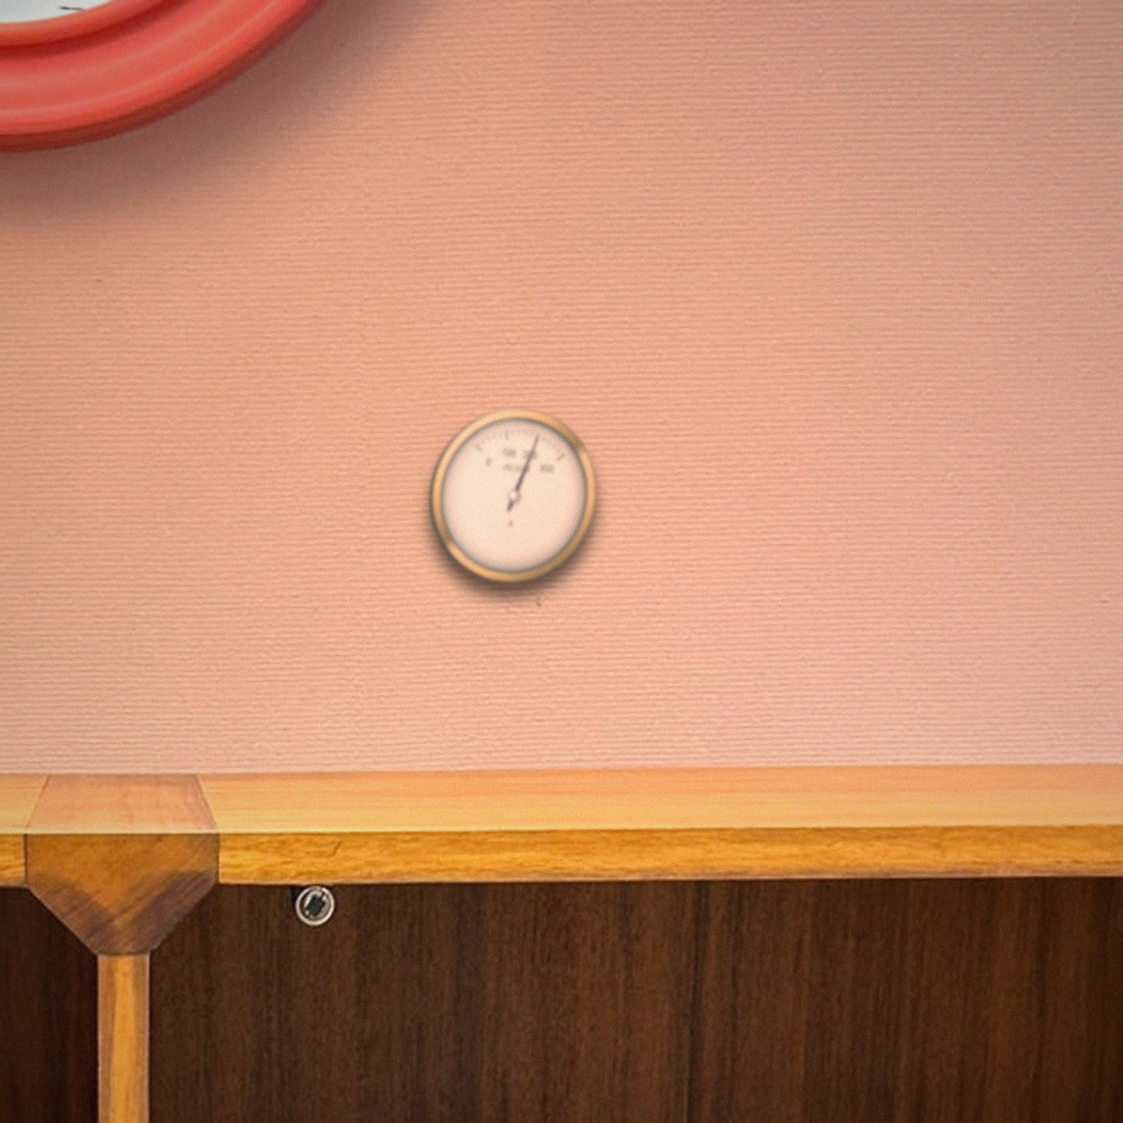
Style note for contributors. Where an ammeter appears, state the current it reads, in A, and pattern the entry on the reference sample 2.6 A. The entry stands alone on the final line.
200 A
